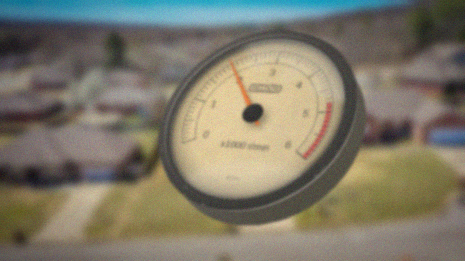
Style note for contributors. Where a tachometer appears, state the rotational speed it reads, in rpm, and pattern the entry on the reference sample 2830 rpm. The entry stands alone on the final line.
2000 rpm
